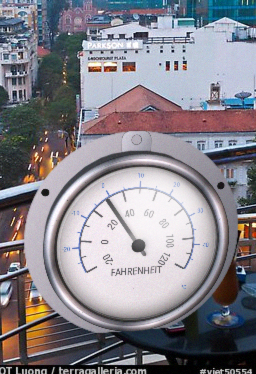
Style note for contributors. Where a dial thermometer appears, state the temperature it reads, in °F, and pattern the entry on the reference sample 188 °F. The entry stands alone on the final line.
30 °F
